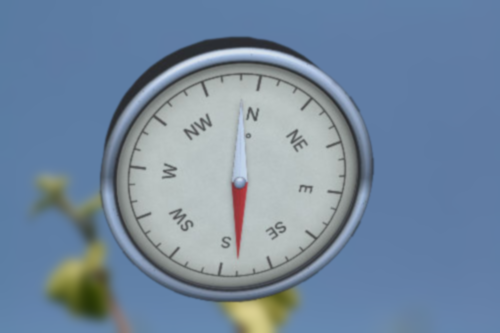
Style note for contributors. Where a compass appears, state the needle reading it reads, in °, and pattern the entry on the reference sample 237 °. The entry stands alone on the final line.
170 °
